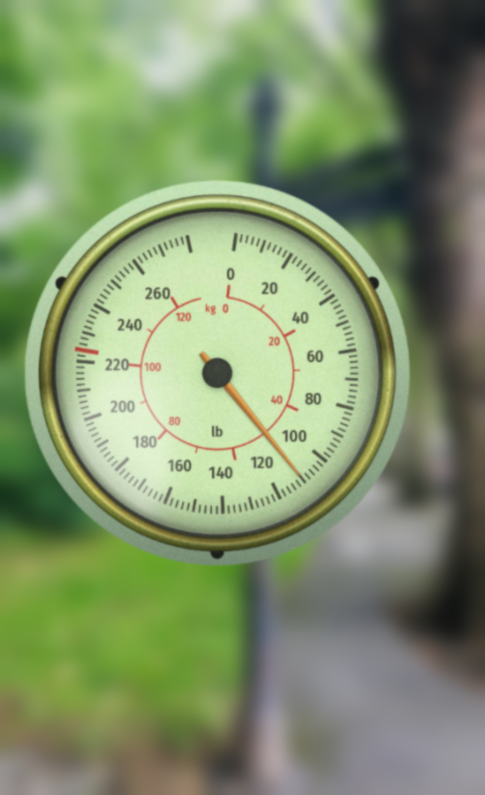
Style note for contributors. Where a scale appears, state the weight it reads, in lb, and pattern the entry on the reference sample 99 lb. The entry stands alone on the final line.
110 lb
